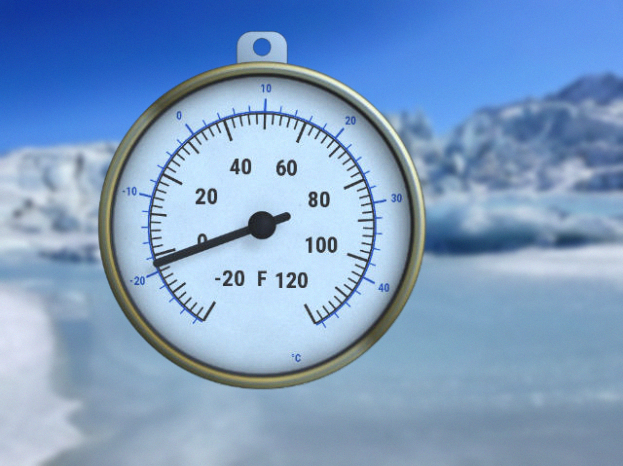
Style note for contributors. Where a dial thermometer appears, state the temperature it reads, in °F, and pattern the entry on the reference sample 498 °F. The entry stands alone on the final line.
-2 °F
